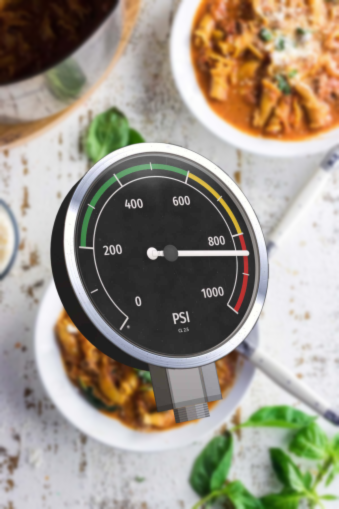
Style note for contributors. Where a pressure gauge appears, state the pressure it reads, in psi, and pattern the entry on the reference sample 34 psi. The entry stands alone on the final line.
850 psi
